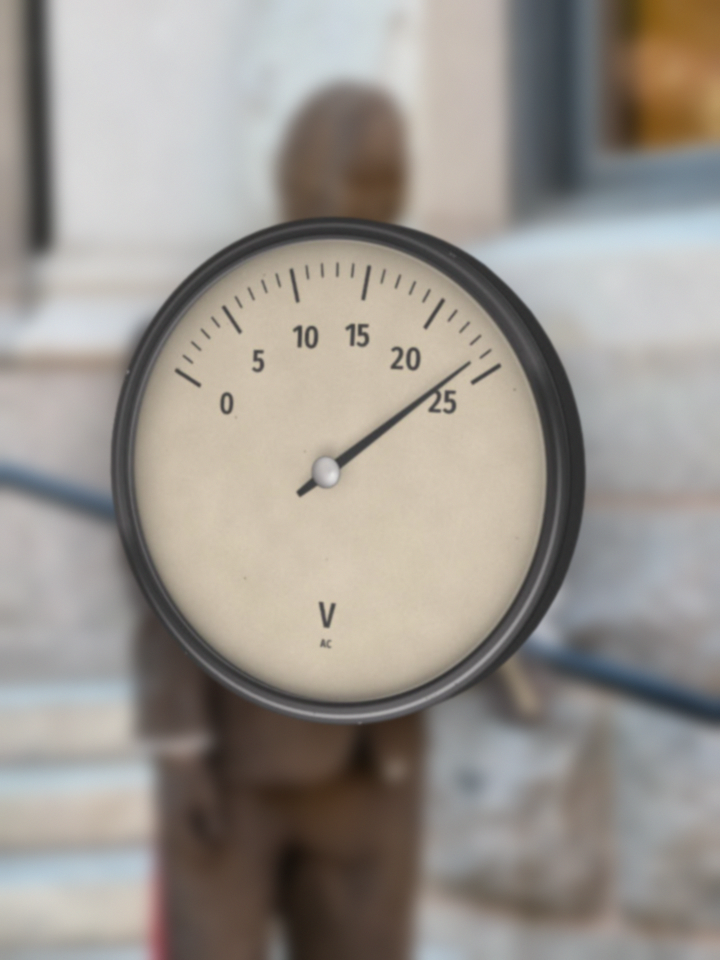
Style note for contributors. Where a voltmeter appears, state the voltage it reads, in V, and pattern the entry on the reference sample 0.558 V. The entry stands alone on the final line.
24 V
